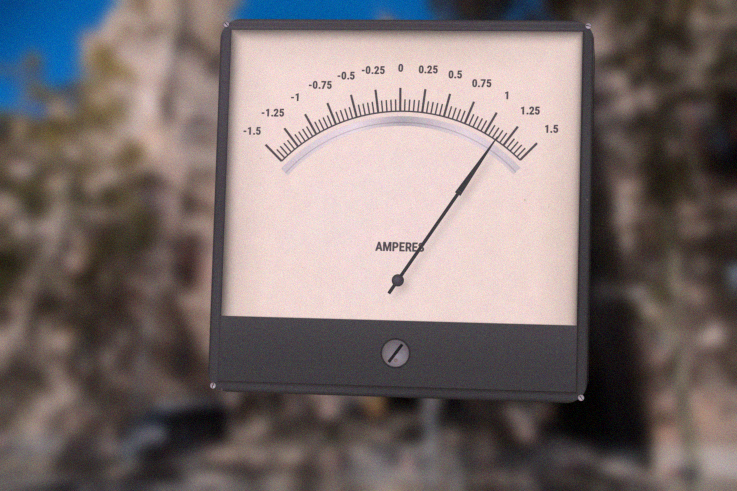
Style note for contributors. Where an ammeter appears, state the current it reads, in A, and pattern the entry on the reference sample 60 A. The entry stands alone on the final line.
1.15 A
